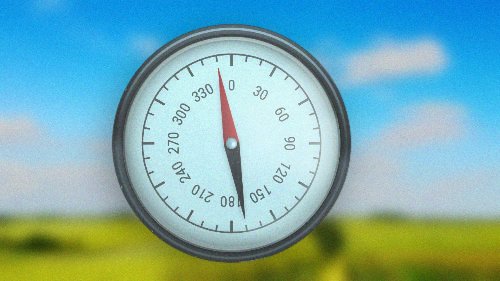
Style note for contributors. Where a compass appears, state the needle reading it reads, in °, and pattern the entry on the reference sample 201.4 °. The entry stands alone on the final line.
350 °
